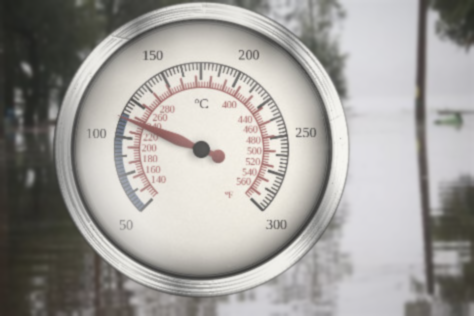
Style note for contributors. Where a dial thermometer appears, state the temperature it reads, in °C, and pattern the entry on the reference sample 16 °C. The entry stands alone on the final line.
112.5 °C
